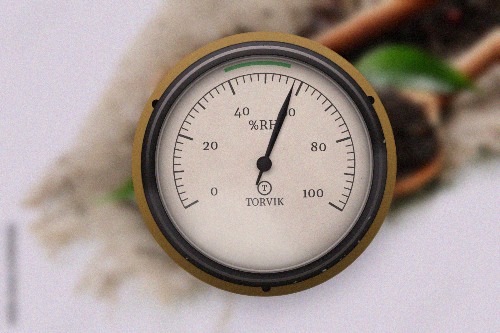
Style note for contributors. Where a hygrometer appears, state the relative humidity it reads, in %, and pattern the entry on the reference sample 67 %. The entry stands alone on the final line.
58 %
